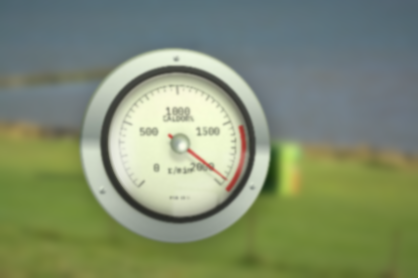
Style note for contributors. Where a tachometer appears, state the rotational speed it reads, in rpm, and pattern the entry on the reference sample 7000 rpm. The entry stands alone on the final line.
1950 rpm
